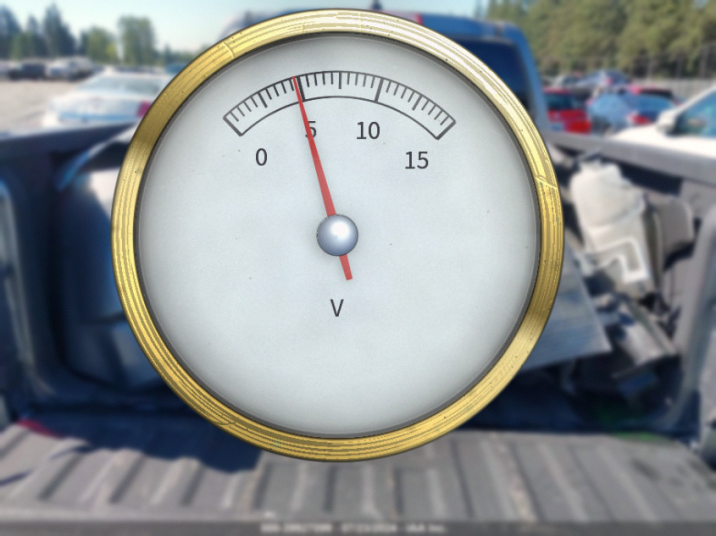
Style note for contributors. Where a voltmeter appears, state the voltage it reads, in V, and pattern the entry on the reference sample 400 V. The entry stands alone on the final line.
4.75 V
